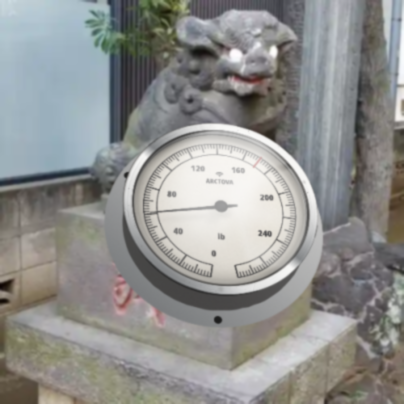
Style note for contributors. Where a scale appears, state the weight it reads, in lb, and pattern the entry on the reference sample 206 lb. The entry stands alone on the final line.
60 lb
